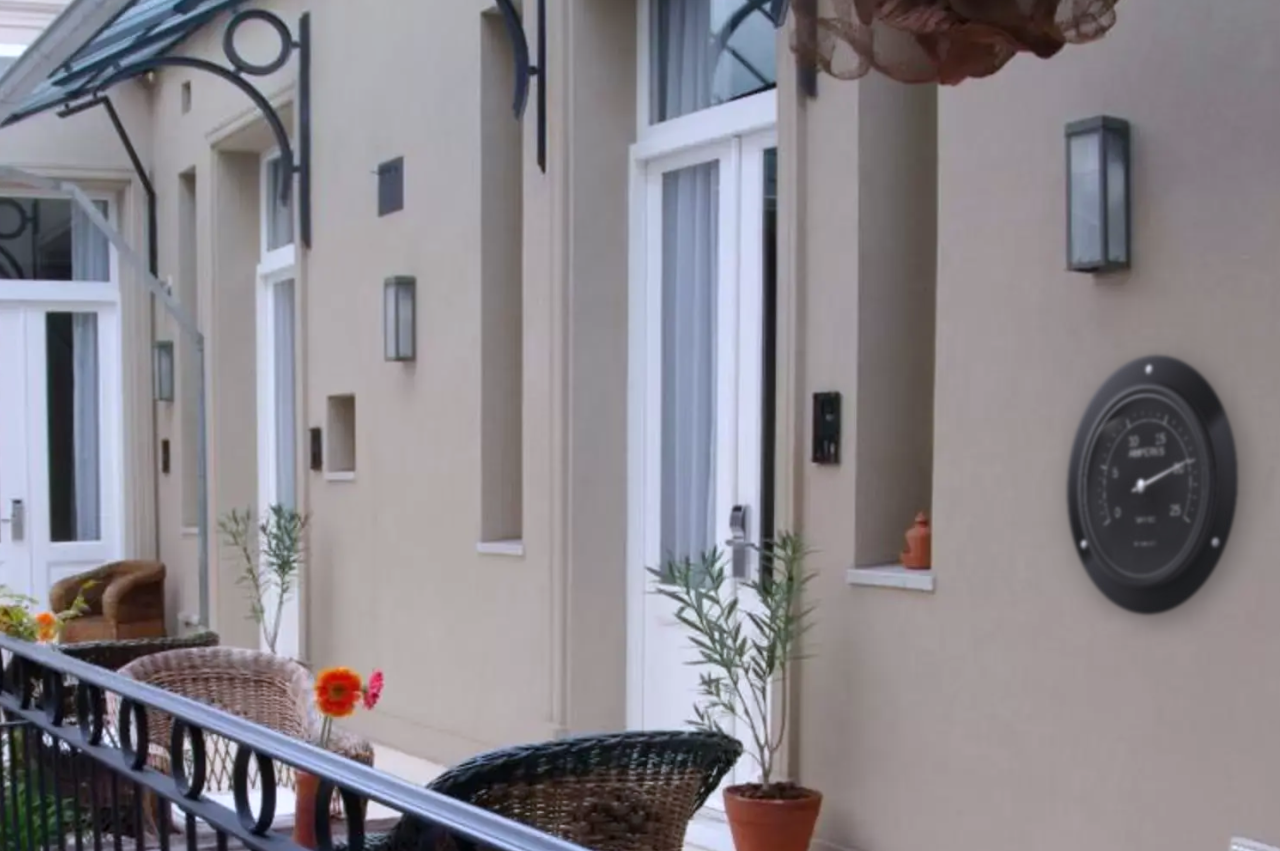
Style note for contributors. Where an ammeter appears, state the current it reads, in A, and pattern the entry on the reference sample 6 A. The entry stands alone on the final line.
20 A
